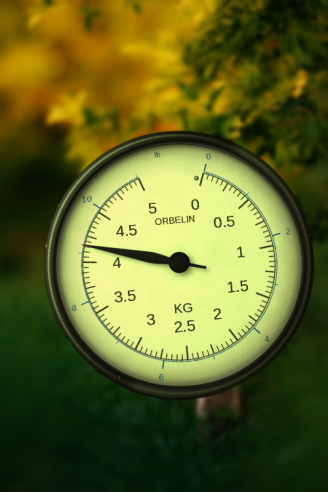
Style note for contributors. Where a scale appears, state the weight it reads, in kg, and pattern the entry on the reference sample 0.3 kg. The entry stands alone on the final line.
4.15 kg
